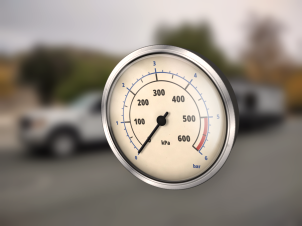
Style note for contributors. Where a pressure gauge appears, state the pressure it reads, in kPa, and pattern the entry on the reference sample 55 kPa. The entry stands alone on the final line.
0 kPa
